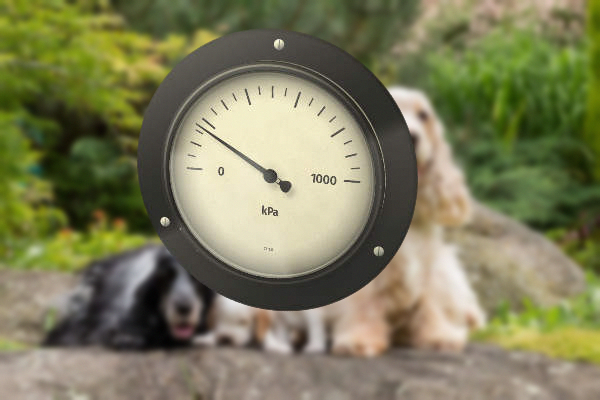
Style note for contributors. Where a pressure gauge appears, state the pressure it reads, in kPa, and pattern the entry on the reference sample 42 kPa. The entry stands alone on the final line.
175 kPa
